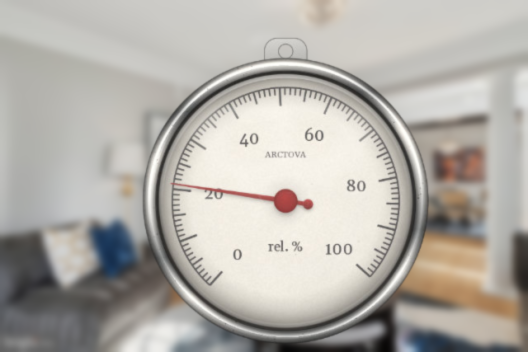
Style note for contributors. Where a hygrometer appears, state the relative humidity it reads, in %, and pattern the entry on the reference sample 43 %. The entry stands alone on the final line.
21 %
